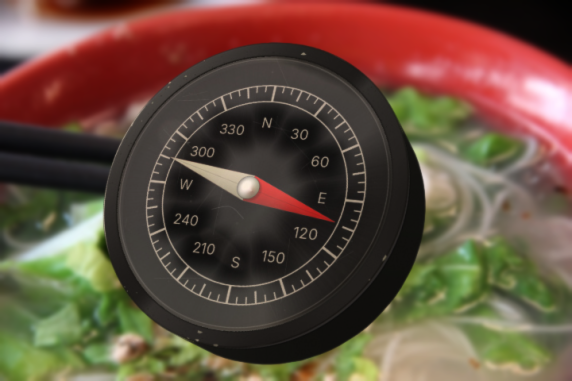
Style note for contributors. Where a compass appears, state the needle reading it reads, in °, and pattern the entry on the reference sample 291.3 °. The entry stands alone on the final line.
105 °
